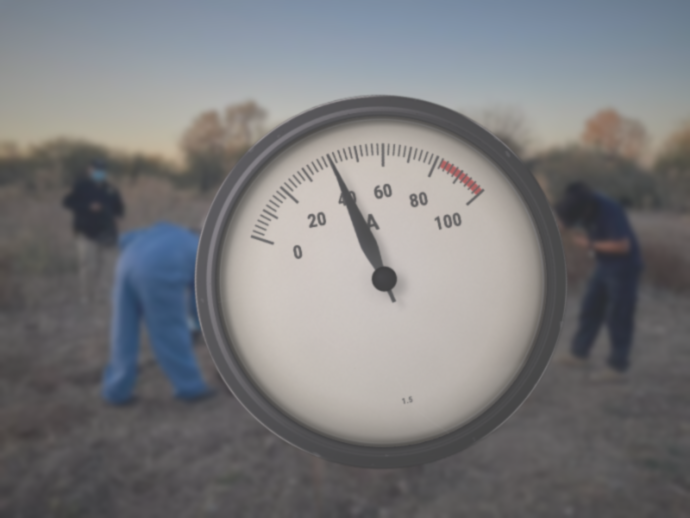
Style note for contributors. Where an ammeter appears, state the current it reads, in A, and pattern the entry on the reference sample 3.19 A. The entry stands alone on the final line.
40 A
